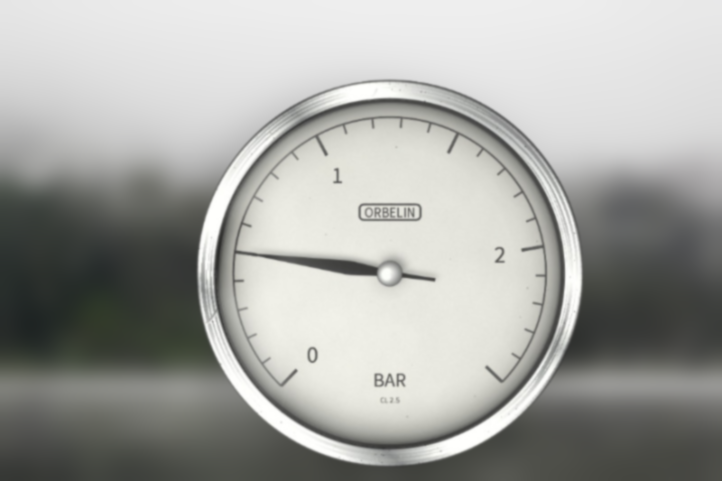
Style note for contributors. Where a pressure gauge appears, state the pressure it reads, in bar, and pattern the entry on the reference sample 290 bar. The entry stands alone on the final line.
0.5 bar
